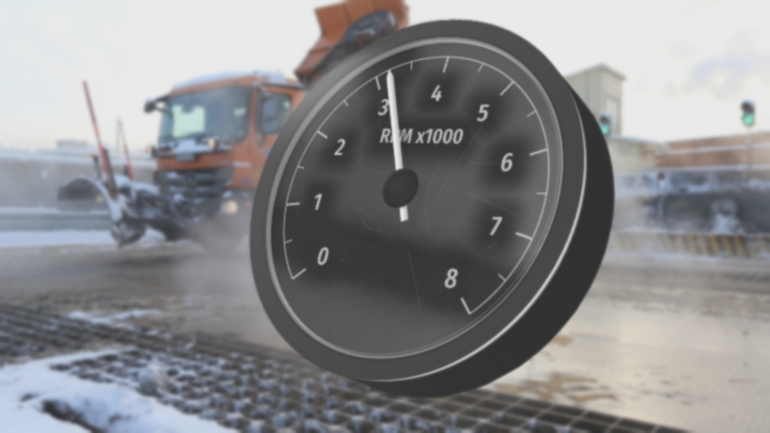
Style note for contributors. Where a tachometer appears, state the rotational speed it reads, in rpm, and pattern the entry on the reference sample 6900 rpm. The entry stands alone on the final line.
3250 rpm
